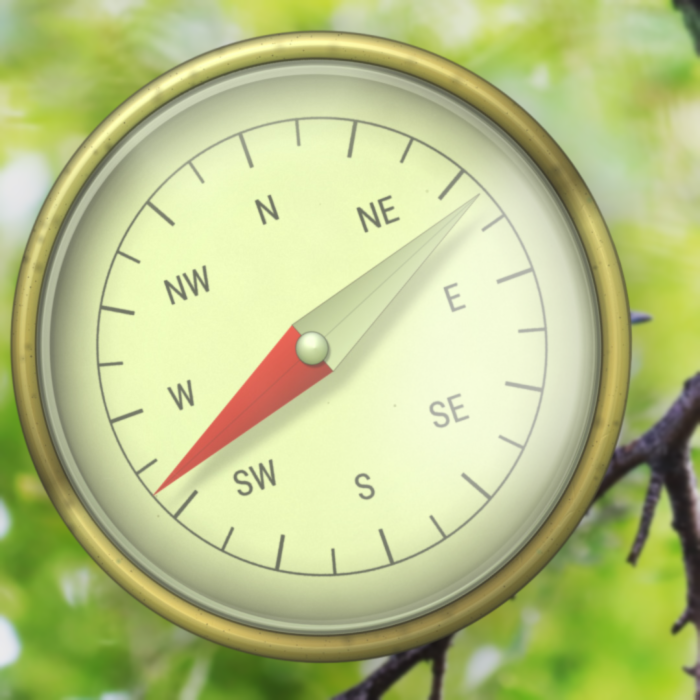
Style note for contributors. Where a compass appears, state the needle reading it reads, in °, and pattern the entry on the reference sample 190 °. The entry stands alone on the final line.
247.5 °
